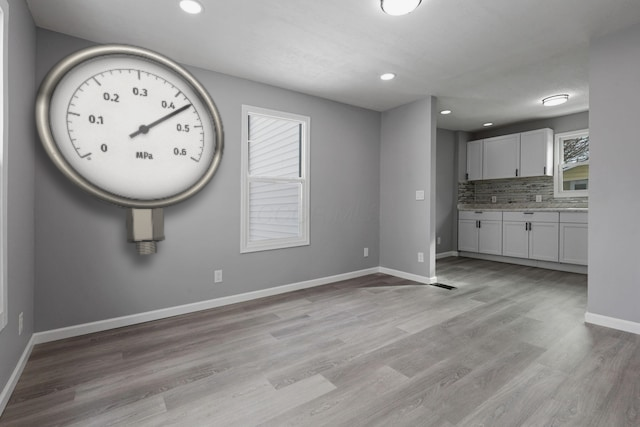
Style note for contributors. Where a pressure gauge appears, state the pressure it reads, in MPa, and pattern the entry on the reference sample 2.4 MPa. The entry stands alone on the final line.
0.44 MPa
